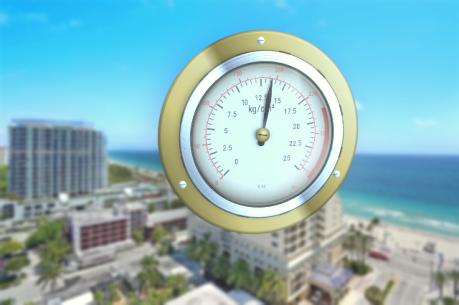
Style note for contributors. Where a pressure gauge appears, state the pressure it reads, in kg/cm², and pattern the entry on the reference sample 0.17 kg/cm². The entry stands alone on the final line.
13.5 kg/cm²
